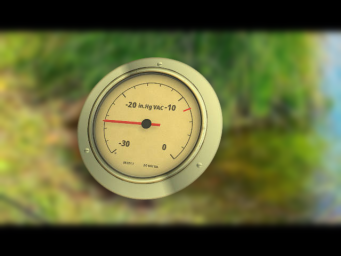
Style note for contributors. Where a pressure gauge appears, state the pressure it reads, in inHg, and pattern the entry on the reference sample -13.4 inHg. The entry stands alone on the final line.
-25 inHg
